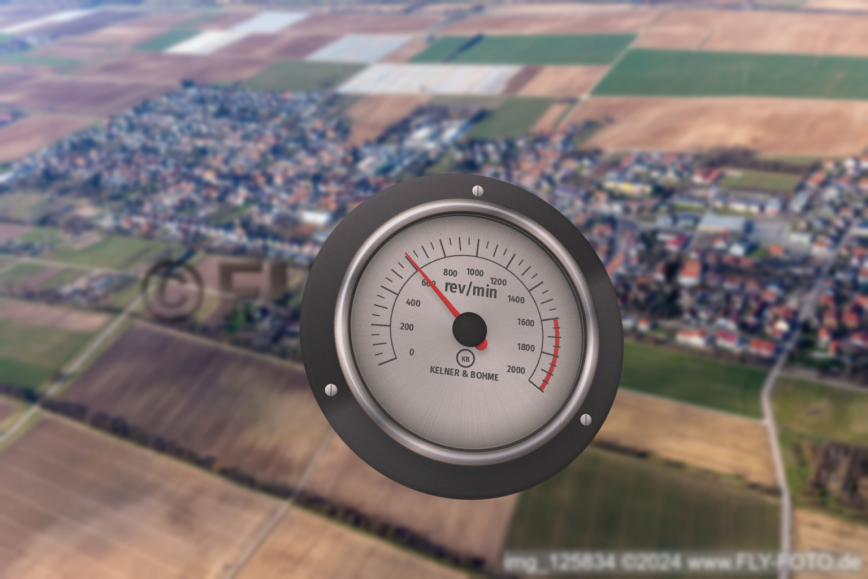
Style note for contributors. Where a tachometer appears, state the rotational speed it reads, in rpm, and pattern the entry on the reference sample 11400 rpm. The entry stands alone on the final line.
600 rpm
